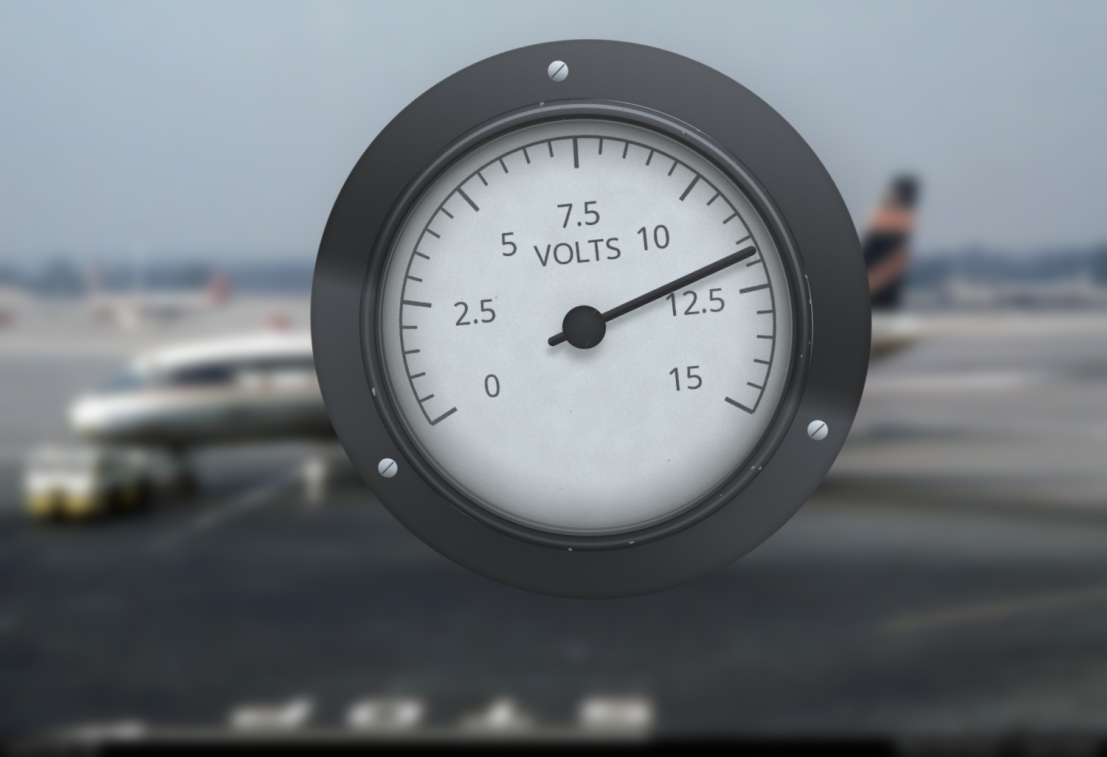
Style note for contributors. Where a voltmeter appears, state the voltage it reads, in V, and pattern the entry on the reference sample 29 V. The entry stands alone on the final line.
11.75 V
